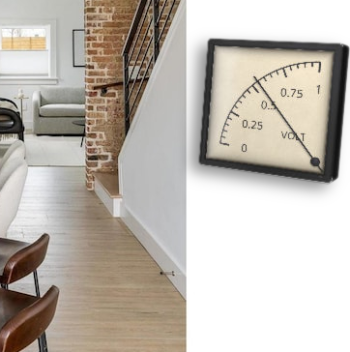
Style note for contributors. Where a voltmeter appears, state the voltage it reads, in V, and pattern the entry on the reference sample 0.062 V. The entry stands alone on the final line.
0.55 V
